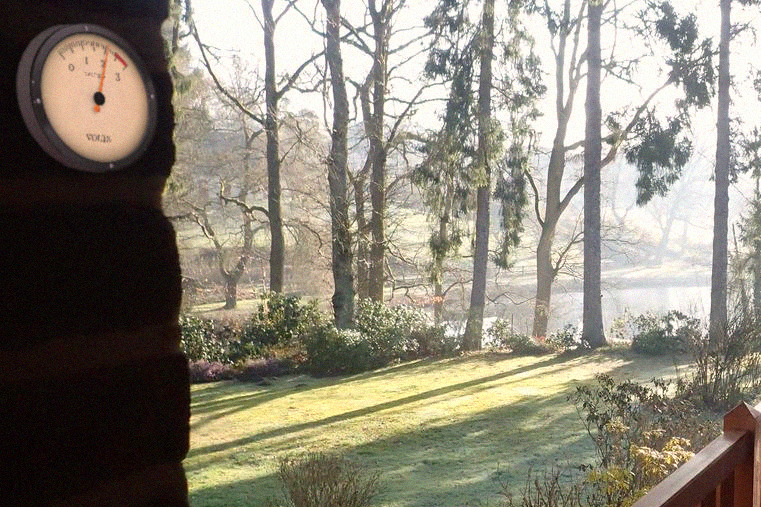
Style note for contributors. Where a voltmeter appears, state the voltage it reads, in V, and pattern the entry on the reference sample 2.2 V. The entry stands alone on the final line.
2 V
